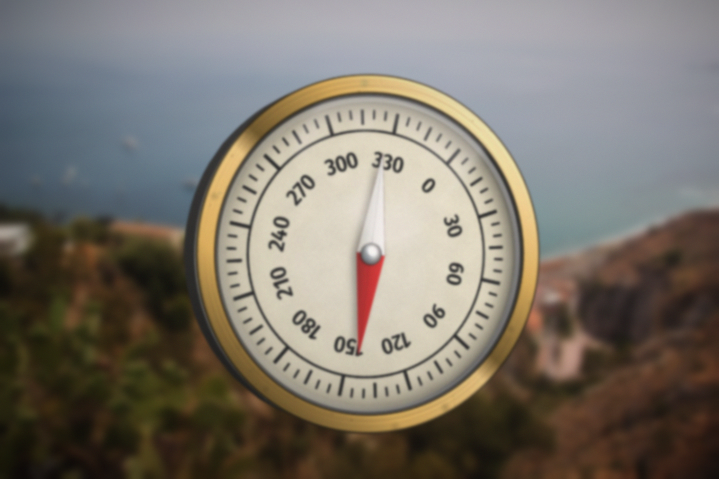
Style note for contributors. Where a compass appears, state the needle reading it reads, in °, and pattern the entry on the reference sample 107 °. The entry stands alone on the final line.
145 °
